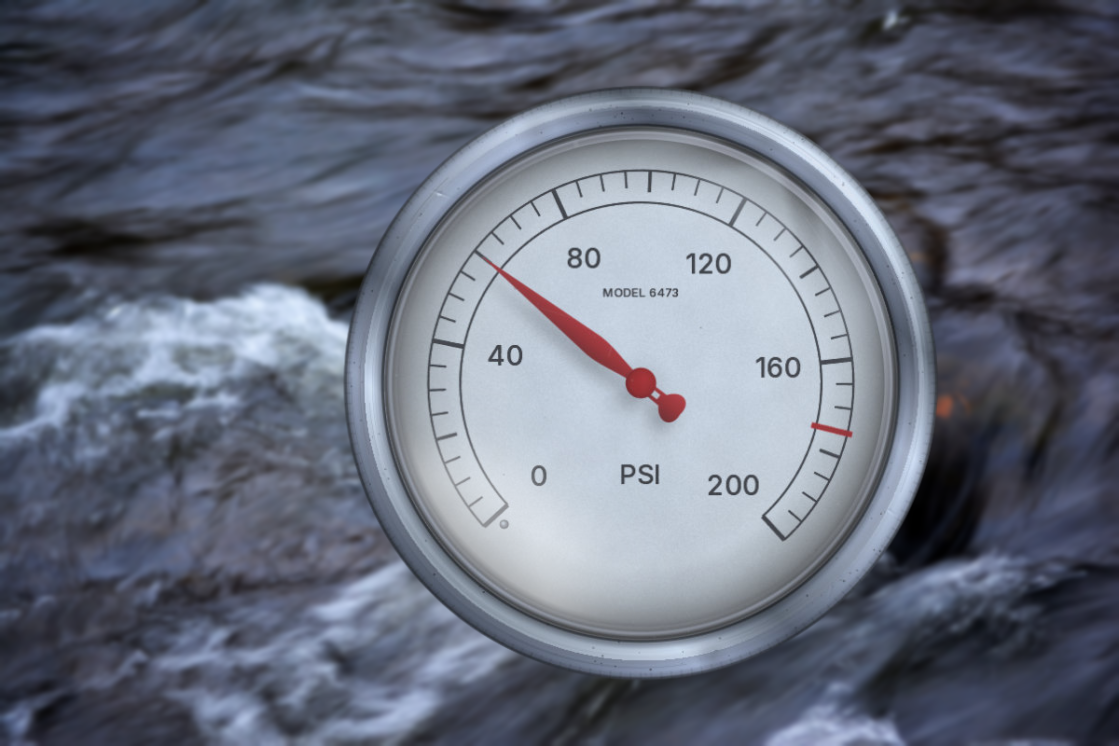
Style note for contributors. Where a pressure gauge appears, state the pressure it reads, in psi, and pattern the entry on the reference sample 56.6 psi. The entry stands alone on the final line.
60 psi
